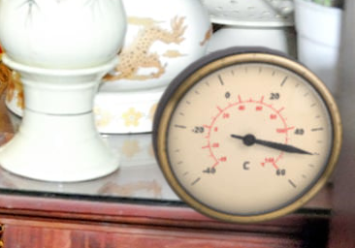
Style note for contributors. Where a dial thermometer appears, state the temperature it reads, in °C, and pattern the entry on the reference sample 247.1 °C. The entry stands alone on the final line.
48 °C
